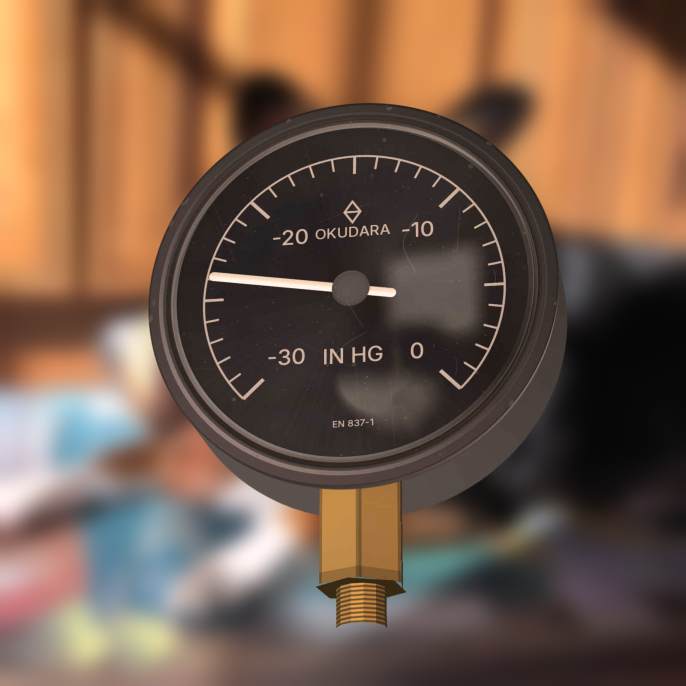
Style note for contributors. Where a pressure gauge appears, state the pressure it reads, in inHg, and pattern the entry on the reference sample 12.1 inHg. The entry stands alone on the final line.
-24 inHg
